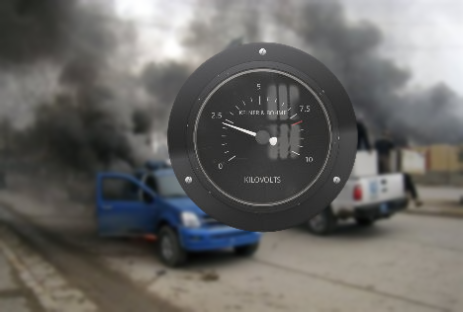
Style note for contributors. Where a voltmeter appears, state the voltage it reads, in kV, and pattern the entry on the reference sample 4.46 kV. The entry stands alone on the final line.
2.25 kV
